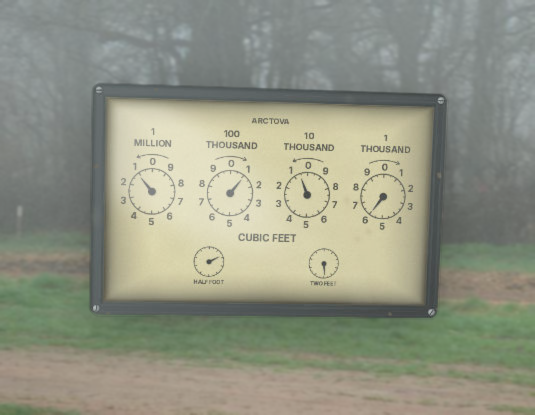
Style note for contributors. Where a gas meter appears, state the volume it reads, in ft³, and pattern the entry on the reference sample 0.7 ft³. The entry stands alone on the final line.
110600 ft³
